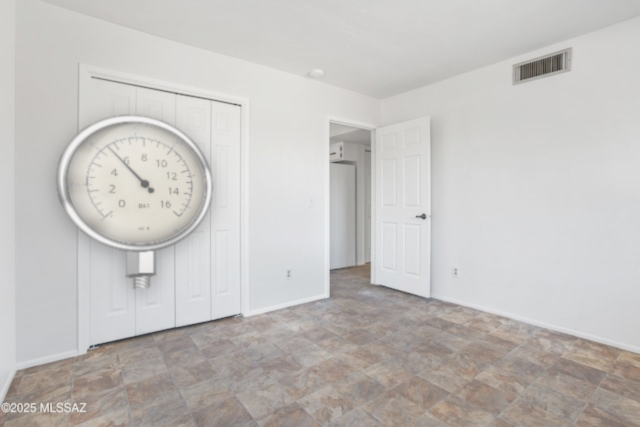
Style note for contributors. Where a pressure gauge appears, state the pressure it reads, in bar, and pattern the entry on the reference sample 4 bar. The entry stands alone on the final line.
5.5 bar
